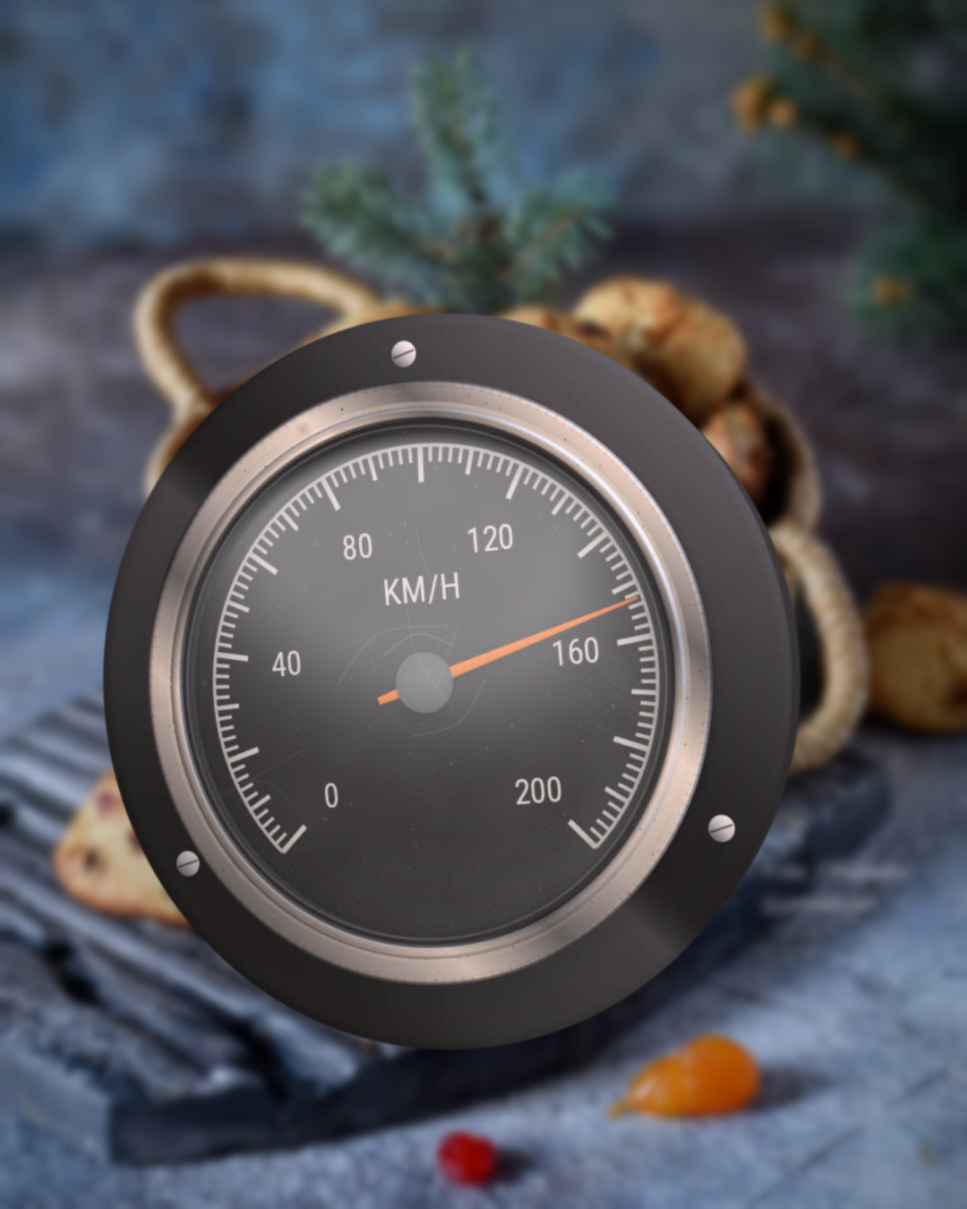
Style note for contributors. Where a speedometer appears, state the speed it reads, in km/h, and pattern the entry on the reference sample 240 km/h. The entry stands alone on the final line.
153 km/h
